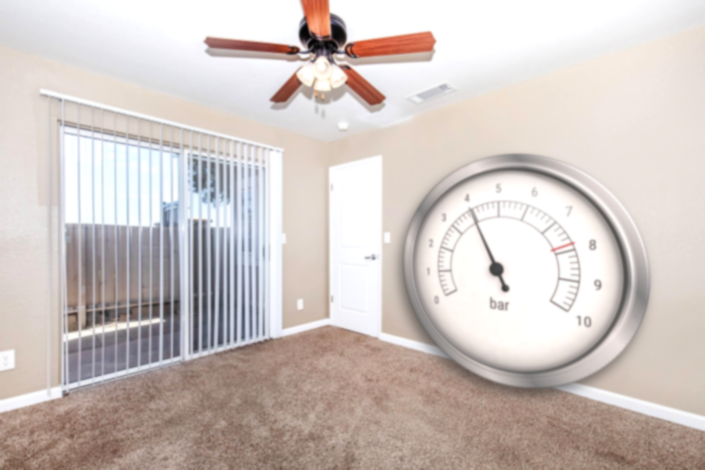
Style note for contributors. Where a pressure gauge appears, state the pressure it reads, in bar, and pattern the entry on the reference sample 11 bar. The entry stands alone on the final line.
4 bar
